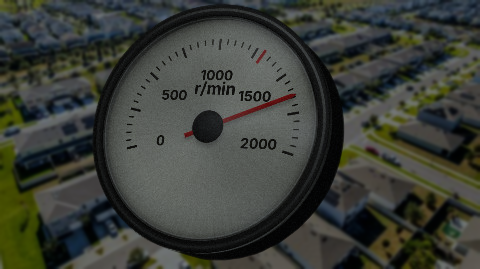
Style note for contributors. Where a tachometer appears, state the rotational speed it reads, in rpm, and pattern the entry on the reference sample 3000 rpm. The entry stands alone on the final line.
1650 rpm
